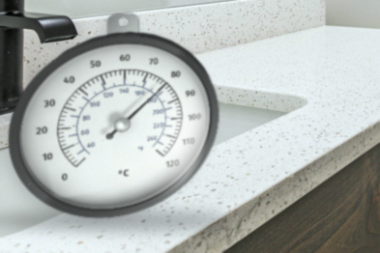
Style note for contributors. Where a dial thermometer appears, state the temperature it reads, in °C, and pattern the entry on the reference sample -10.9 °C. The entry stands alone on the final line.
80 °C
